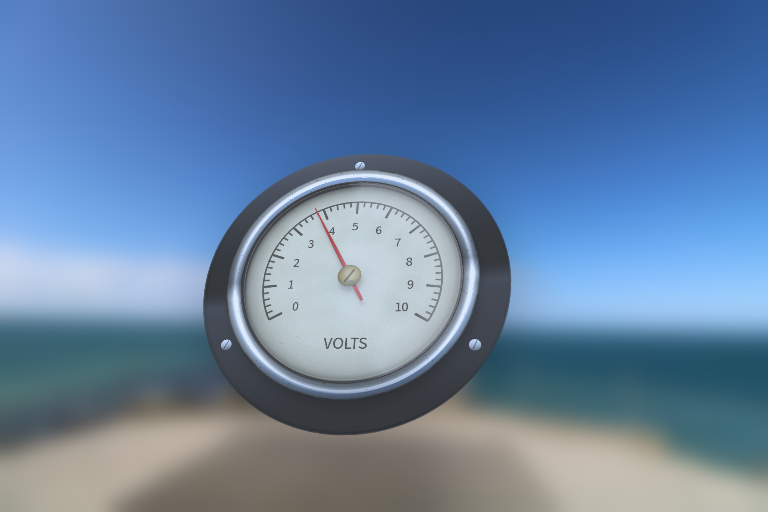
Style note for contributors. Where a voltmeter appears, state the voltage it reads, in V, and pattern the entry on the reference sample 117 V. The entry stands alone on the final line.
3.8 V
